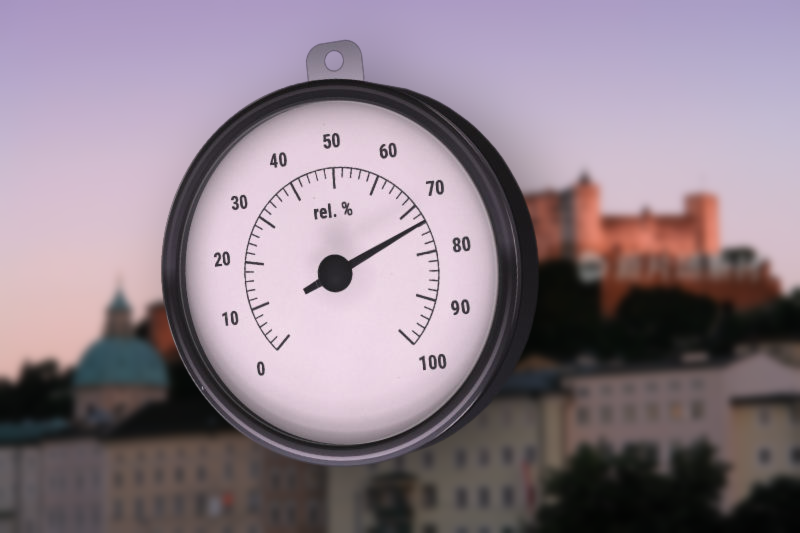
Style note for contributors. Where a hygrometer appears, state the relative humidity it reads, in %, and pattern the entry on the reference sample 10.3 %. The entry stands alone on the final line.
74 %
